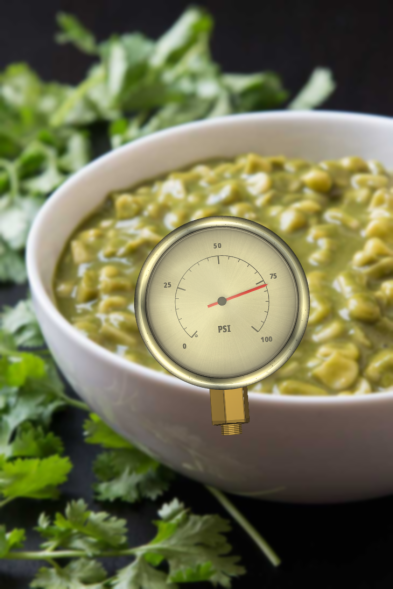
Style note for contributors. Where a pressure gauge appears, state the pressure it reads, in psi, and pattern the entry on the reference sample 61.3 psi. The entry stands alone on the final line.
77.5 psi
